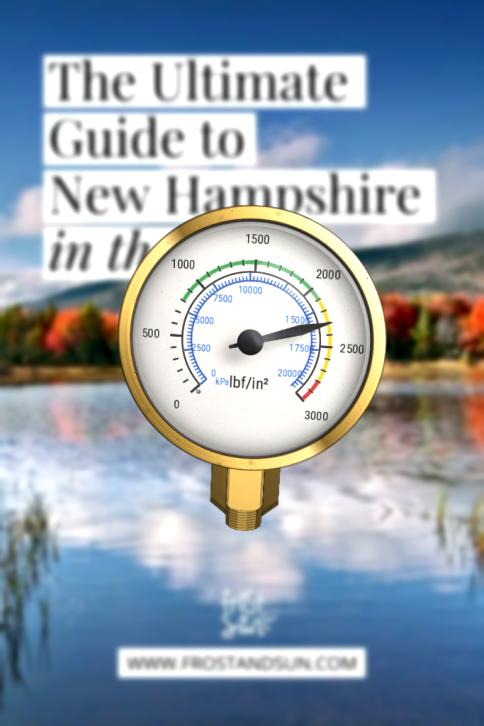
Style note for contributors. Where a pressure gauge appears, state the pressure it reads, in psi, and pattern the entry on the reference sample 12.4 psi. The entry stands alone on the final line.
2300 psi
